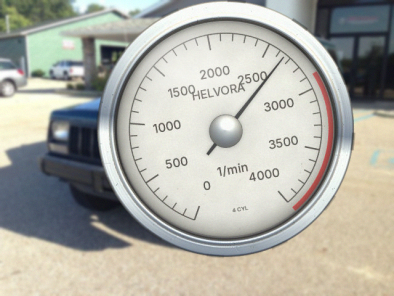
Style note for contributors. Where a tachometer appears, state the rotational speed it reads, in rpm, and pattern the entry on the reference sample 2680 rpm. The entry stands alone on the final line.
2650 rpm
